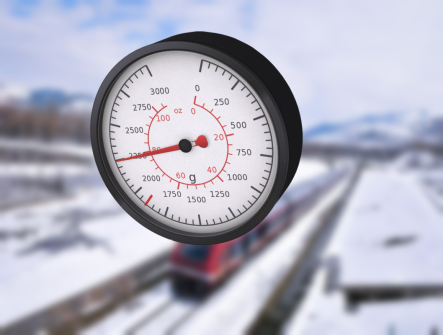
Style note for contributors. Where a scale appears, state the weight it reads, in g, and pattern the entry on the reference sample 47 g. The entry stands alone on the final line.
2250 g
